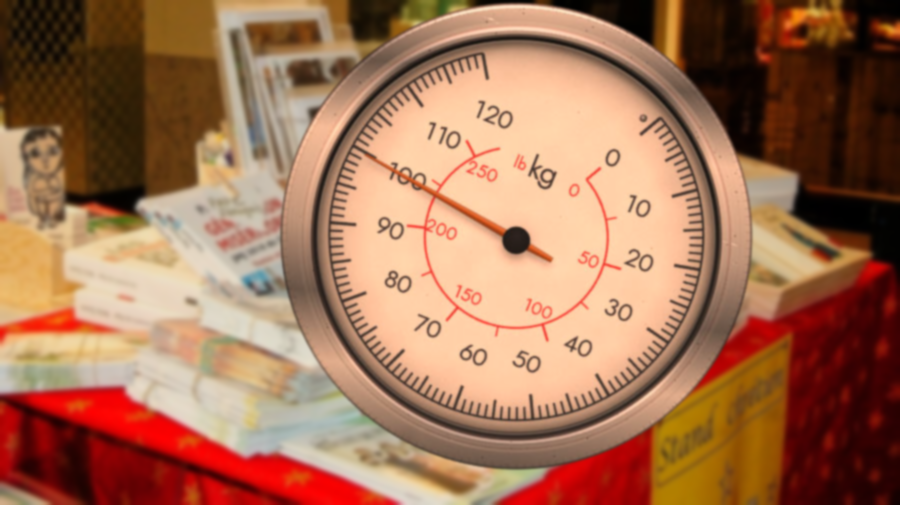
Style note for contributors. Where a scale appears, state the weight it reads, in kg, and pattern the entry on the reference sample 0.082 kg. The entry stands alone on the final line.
100 kg
